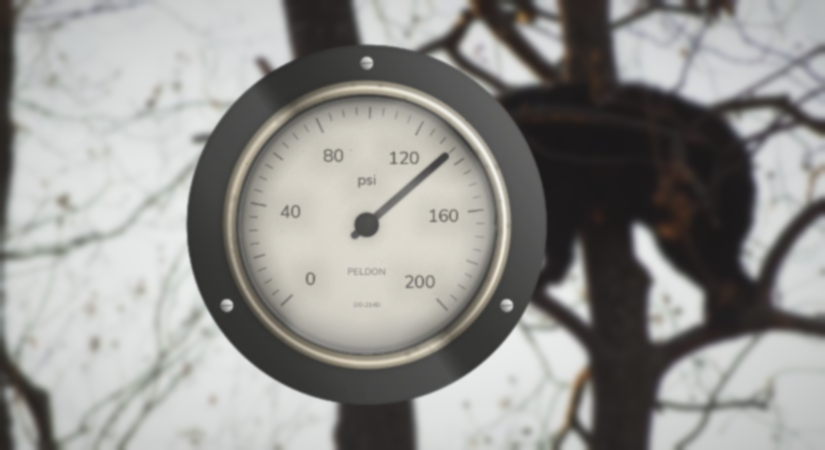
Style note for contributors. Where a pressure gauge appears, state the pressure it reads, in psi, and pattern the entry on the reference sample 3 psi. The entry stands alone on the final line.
135 psi
